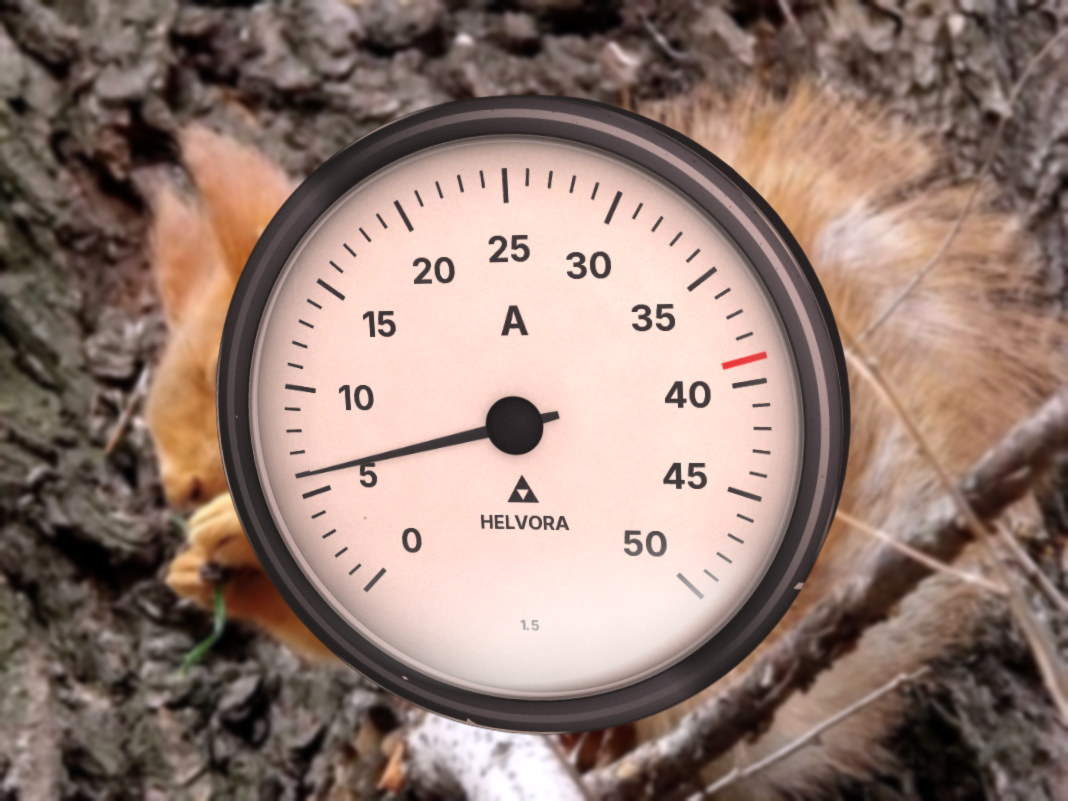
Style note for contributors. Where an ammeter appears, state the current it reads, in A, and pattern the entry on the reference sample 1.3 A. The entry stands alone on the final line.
6 A
